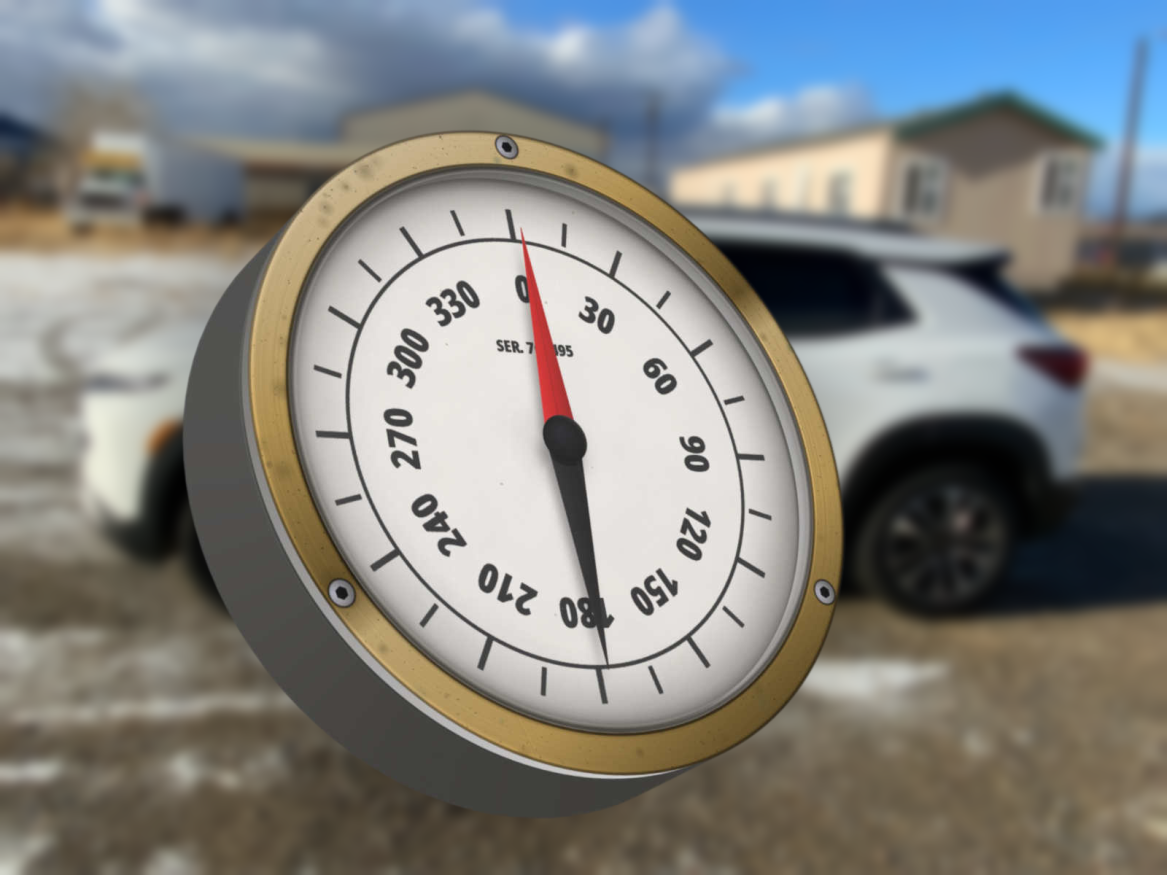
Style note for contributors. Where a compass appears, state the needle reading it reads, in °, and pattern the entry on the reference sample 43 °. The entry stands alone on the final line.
0 °
